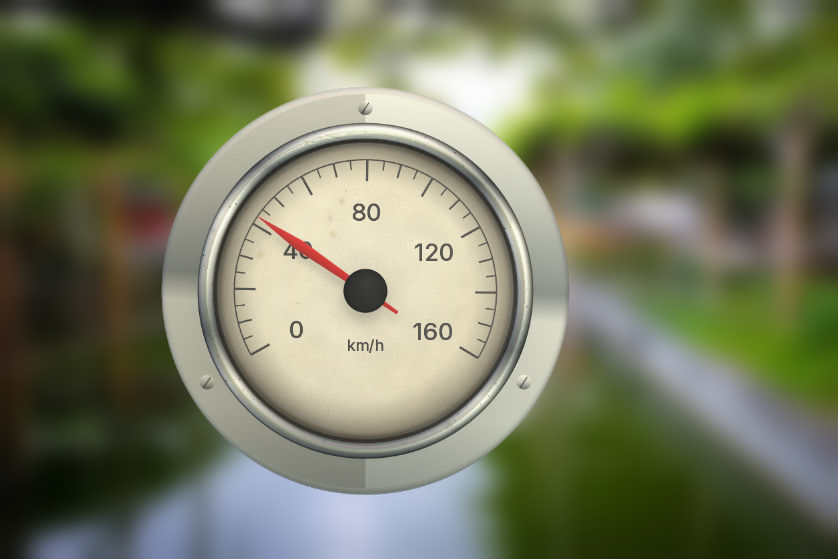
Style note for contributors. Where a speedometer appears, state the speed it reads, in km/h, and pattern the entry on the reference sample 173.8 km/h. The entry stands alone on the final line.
42.5 km/h
